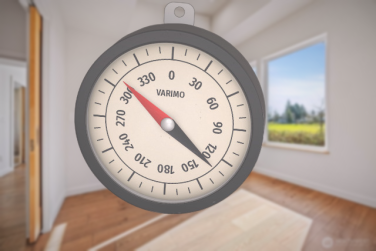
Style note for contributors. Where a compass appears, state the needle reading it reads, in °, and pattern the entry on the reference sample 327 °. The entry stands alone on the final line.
310 °
